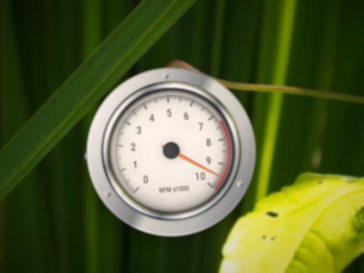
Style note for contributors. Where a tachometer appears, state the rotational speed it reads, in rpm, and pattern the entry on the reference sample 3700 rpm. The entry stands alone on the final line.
9500 rpm
